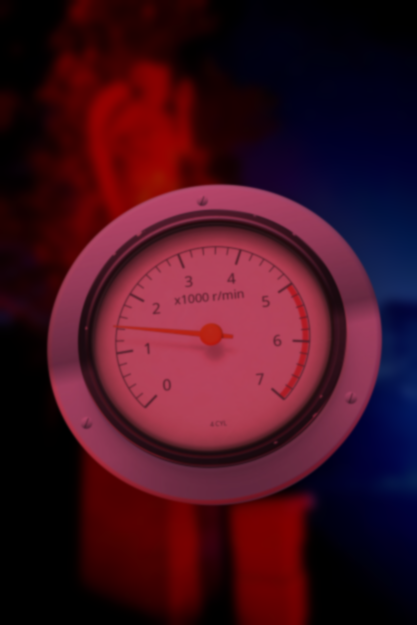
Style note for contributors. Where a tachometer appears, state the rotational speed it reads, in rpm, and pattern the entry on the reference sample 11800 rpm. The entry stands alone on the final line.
1400 rpm
